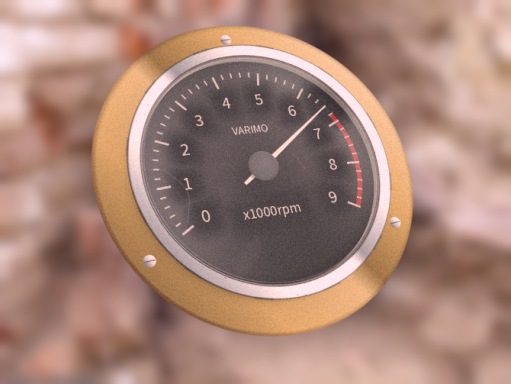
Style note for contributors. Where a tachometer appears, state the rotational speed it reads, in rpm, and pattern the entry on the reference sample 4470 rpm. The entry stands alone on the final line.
6600 rpm
